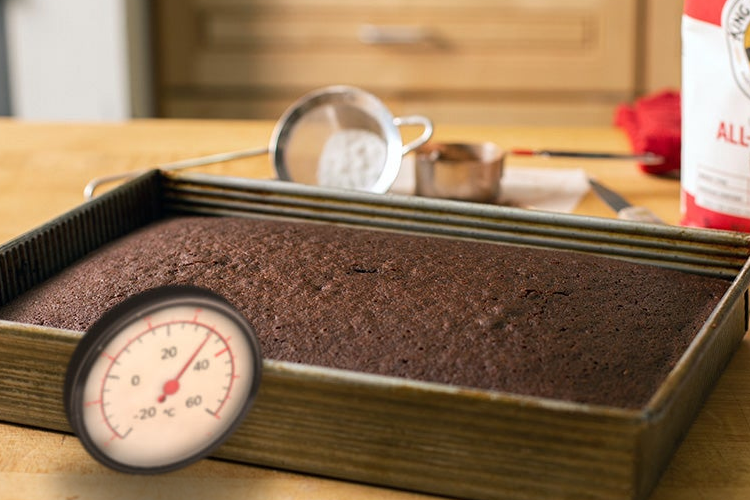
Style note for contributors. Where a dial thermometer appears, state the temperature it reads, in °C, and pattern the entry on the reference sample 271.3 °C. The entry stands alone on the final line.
32 °C
